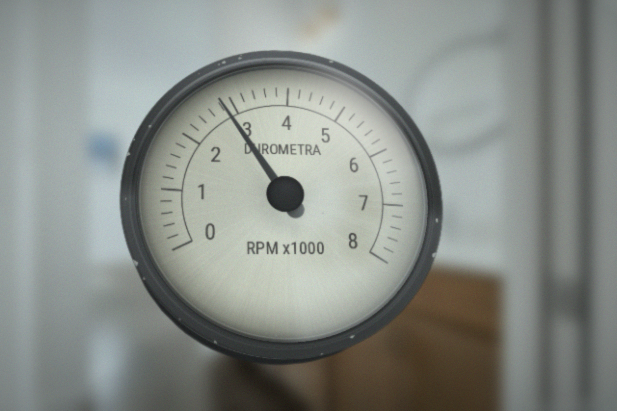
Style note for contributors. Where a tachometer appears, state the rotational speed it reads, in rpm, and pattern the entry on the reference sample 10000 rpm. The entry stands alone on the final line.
2800 rpm
